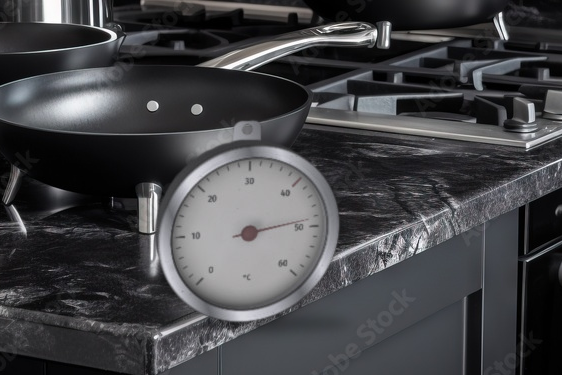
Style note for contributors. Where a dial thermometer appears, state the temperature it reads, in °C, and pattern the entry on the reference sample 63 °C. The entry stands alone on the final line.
48 °C
